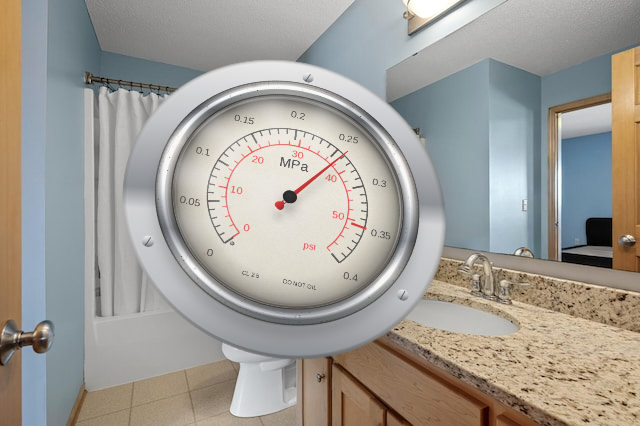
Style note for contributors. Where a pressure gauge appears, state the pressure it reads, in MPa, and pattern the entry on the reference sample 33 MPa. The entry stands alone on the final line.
0.26 MPa
